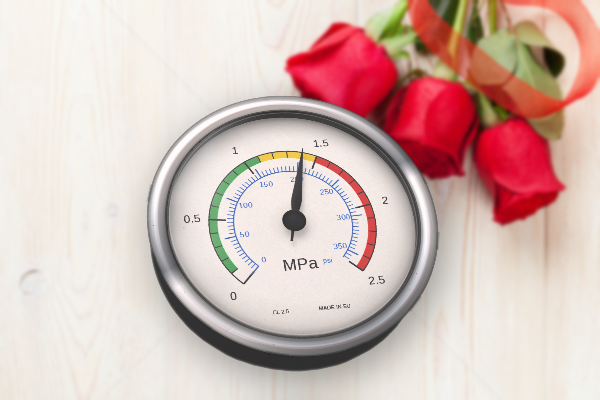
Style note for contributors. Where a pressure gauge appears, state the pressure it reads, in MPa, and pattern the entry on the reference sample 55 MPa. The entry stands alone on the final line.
1.4 MPa
